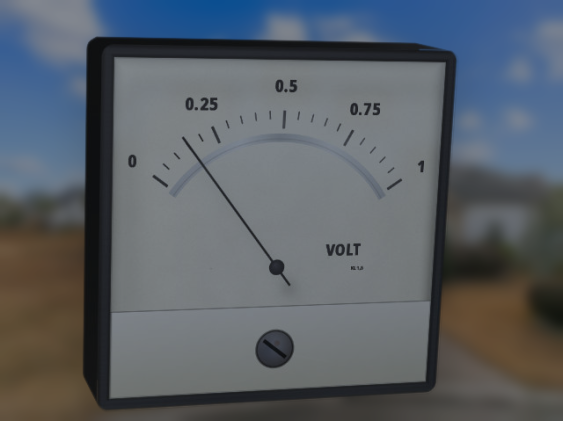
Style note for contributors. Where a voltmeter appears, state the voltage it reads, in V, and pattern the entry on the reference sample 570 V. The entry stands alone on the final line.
0.15 V
